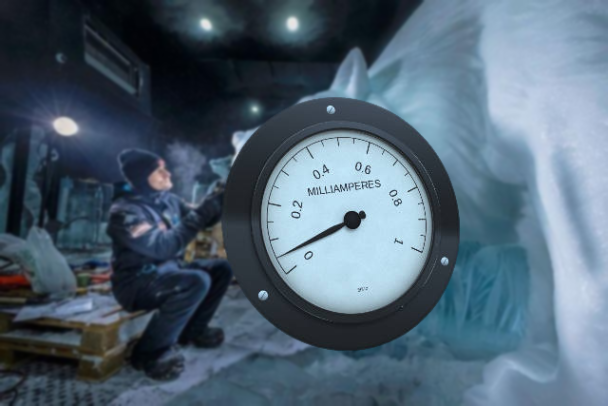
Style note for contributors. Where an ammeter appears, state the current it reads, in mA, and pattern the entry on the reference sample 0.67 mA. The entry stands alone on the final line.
0.05 mA
